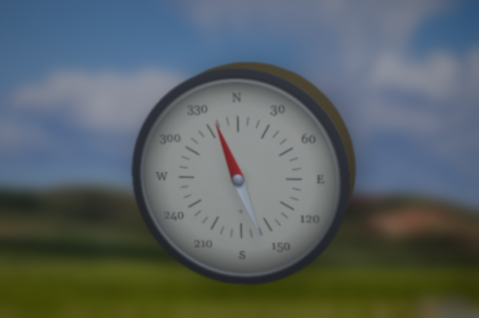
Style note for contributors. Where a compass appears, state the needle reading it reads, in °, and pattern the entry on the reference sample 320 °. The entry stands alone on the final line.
340 °
